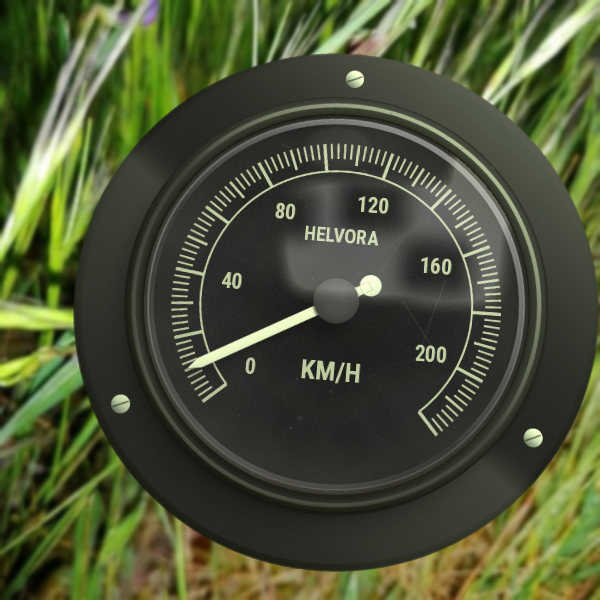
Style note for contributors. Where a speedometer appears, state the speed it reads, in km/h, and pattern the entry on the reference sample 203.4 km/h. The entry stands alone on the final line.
10 km/h
